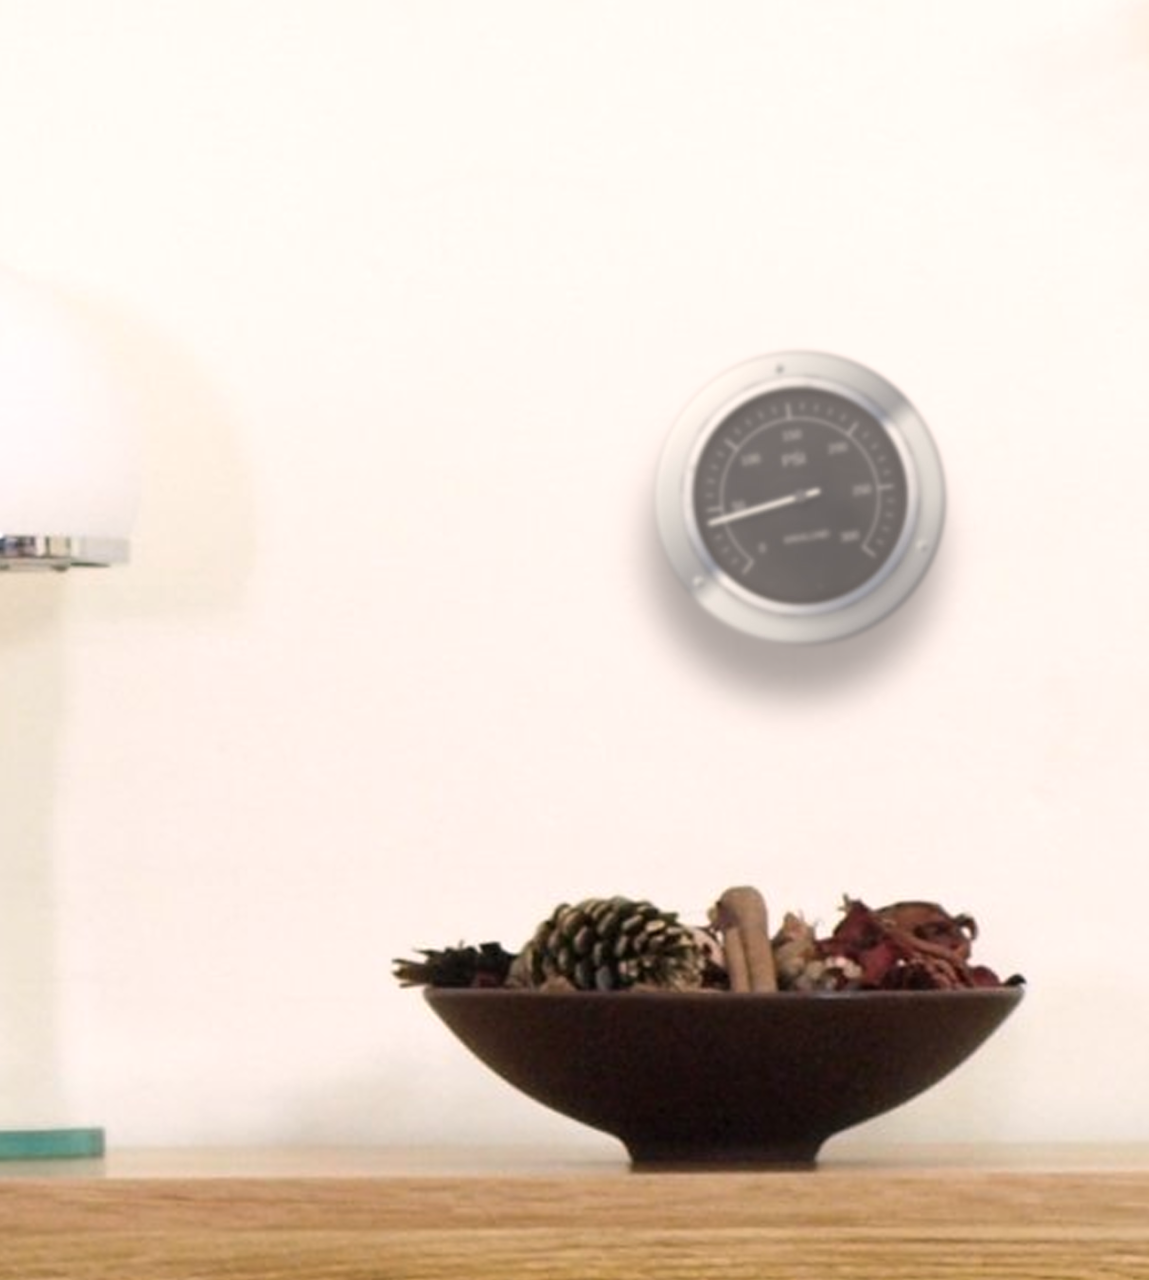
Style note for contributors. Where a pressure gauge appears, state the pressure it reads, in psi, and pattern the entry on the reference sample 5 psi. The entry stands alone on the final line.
40 psi
